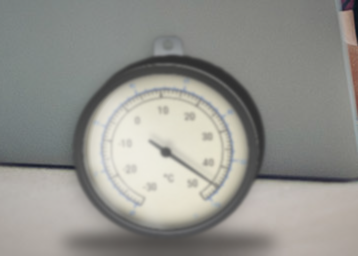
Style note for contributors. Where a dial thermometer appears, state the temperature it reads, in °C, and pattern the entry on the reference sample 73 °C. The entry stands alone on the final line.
45 °C
